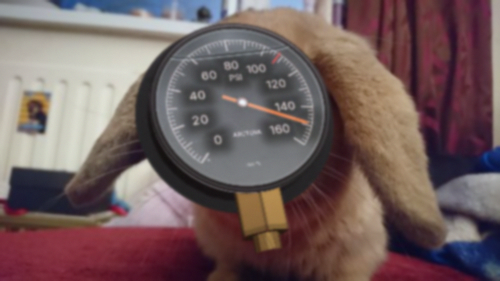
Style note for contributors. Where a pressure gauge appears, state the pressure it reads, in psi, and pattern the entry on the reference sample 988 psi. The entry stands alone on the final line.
150 psi
